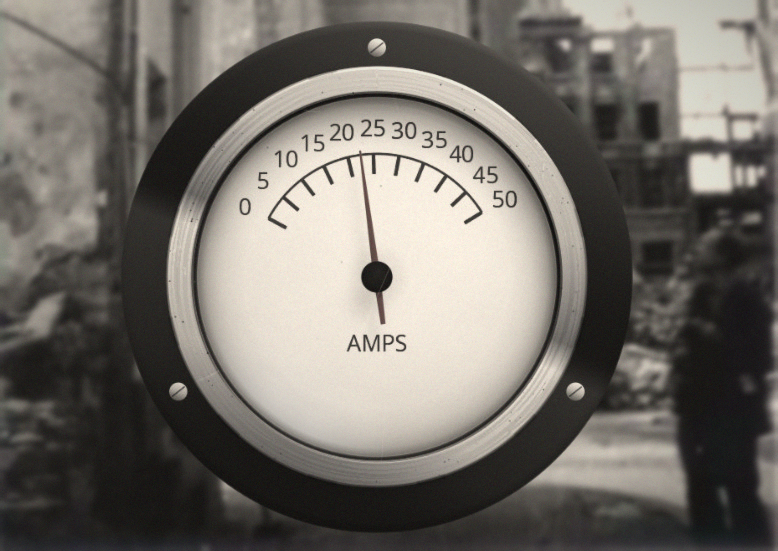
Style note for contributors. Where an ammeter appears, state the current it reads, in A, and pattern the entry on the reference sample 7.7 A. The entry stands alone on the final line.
22.5 A
